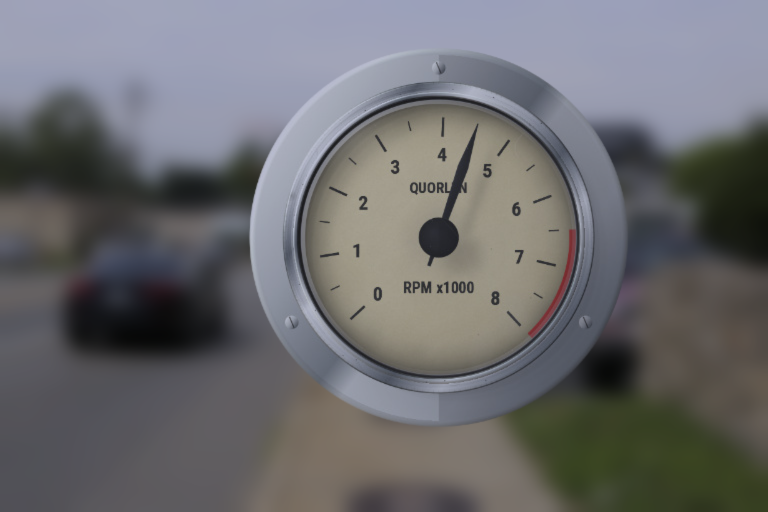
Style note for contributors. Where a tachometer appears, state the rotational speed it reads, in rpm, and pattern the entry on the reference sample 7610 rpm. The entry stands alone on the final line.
4500 rpm
